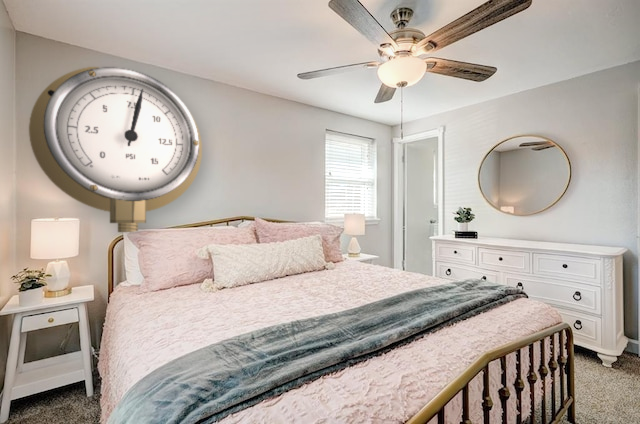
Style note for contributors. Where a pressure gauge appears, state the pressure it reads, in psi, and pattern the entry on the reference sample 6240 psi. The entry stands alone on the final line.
8 psi
